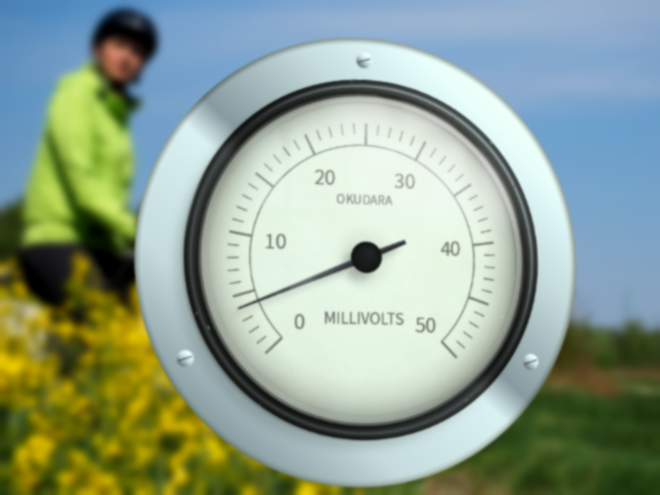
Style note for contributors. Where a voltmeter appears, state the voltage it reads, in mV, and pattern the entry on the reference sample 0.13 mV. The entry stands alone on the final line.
4 mV
